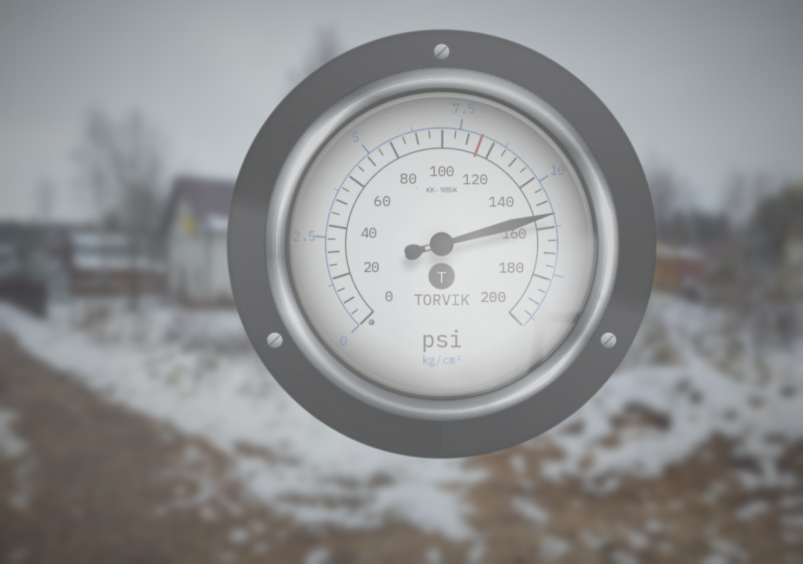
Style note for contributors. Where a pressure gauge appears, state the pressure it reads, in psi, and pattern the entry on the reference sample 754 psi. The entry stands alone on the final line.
155 psi
